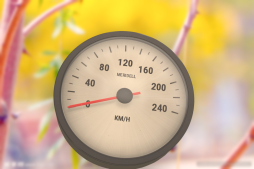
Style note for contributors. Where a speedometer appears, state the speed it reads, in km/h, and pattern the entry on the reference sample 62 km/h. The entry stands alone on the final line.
0 km/h
